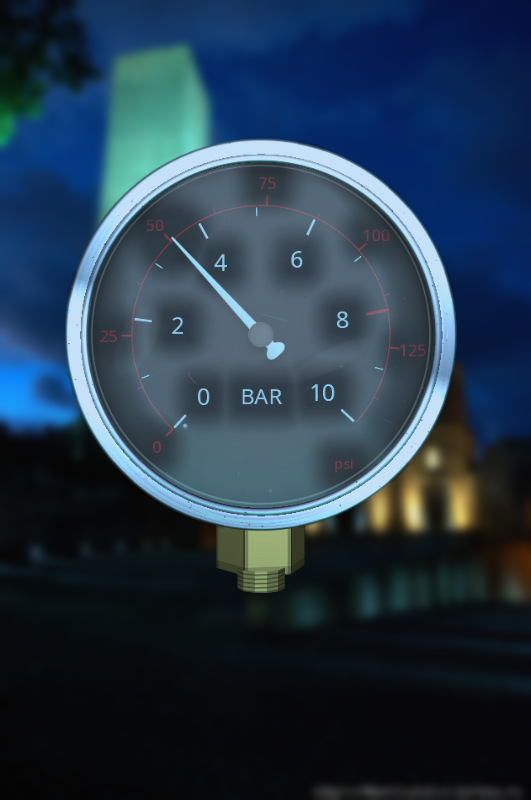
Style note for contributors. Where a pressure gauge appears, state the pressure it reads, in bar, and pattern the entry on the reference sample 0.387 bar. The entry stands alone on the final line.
3.5 bar
